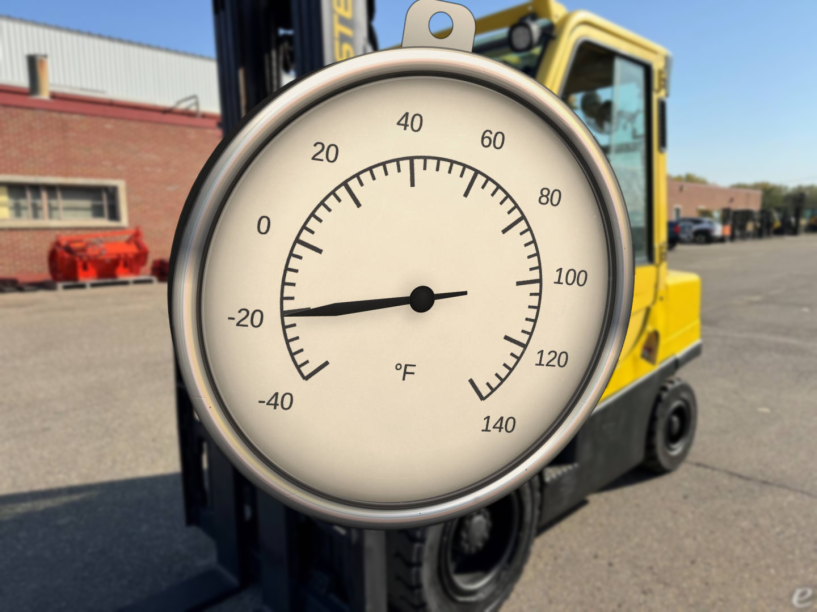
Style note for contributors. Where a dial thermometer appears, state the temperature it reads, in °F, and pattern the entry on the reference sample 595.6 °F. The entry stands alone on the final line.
-20 °F
